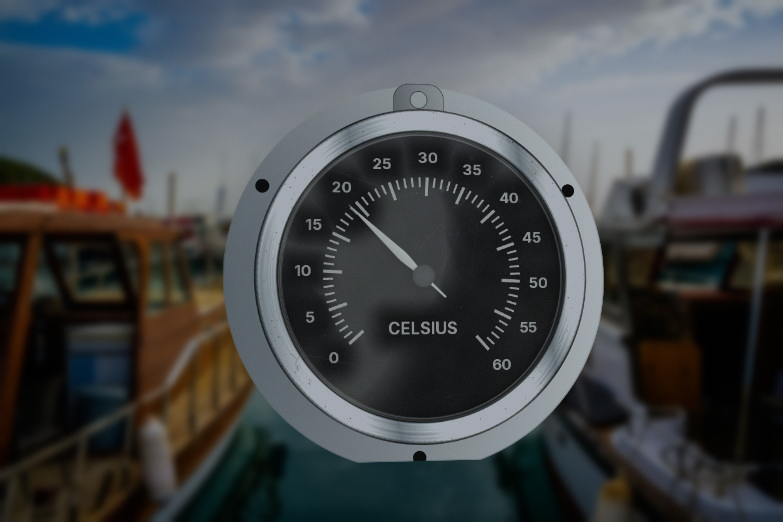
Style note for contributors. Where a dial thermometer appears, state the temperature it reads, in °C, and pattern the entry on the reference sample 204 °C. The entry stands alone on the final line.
19 °C
